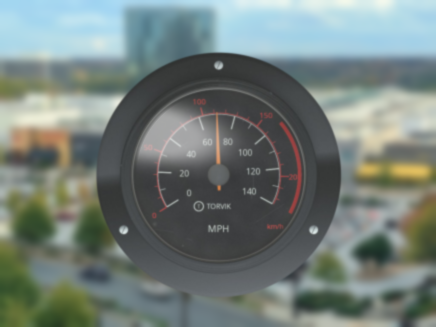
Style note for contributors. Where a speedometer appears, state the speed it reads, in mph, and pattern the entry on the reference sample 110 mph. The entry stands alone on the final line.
70 mph
